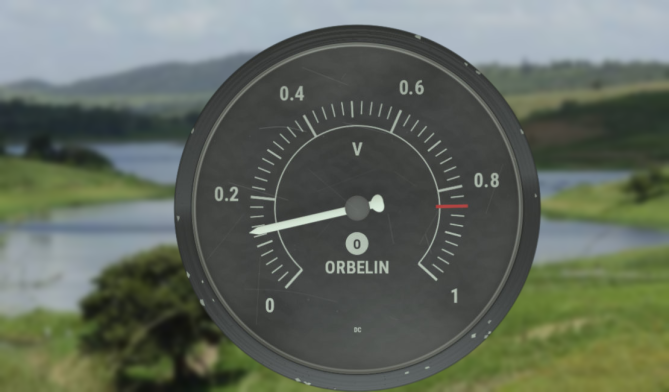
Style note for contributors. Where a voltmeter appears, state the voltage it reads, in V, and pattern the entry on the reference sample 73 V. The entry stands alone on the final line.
0.13 V
